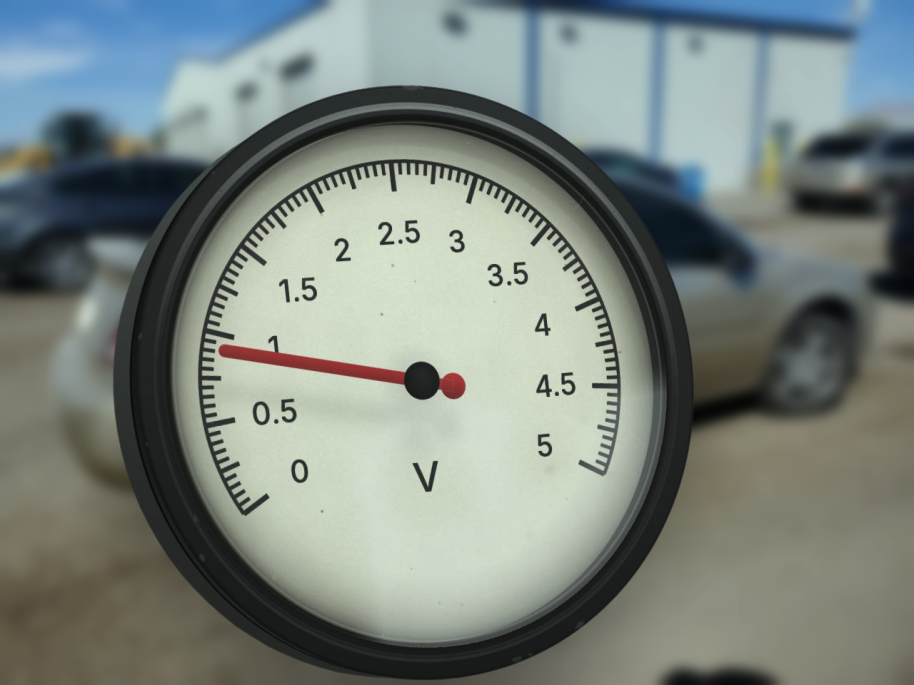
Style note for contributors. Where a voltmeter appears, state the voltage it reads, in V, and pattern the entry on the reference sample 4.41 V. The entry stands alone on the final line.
0.9 V
